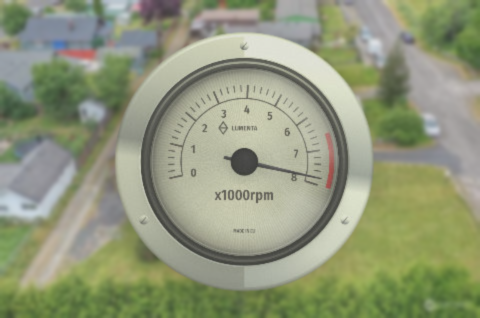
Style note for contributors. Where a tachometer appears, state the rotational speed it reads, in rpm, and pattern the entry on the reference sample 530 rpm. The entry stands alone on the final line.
7800 rpm
